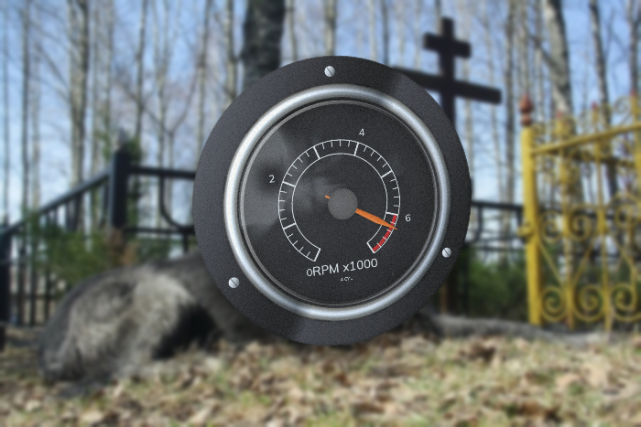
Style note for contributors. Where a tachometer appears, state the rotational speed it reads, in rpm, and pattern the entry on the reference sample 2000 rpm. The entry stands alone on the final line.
6300 rpm
